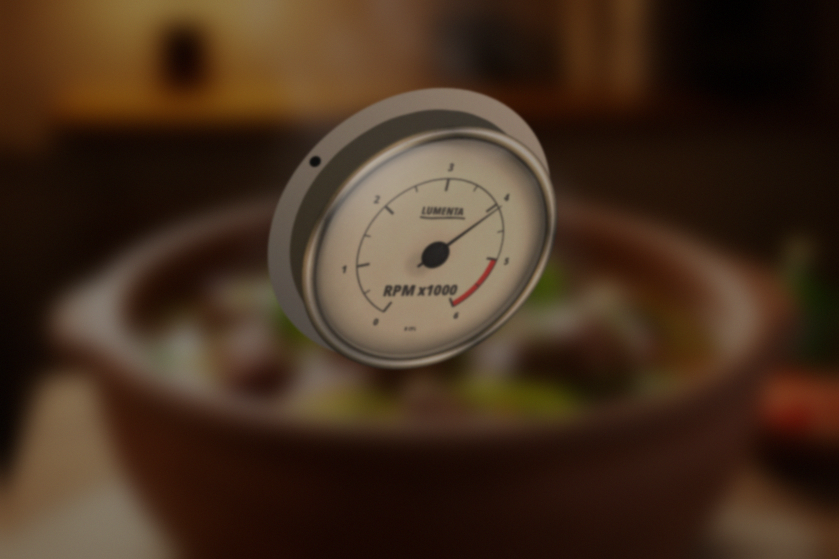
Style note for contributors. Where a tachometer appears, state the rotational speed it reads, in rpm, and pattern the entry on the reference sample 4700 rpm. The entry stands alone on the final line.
4000 rpm
